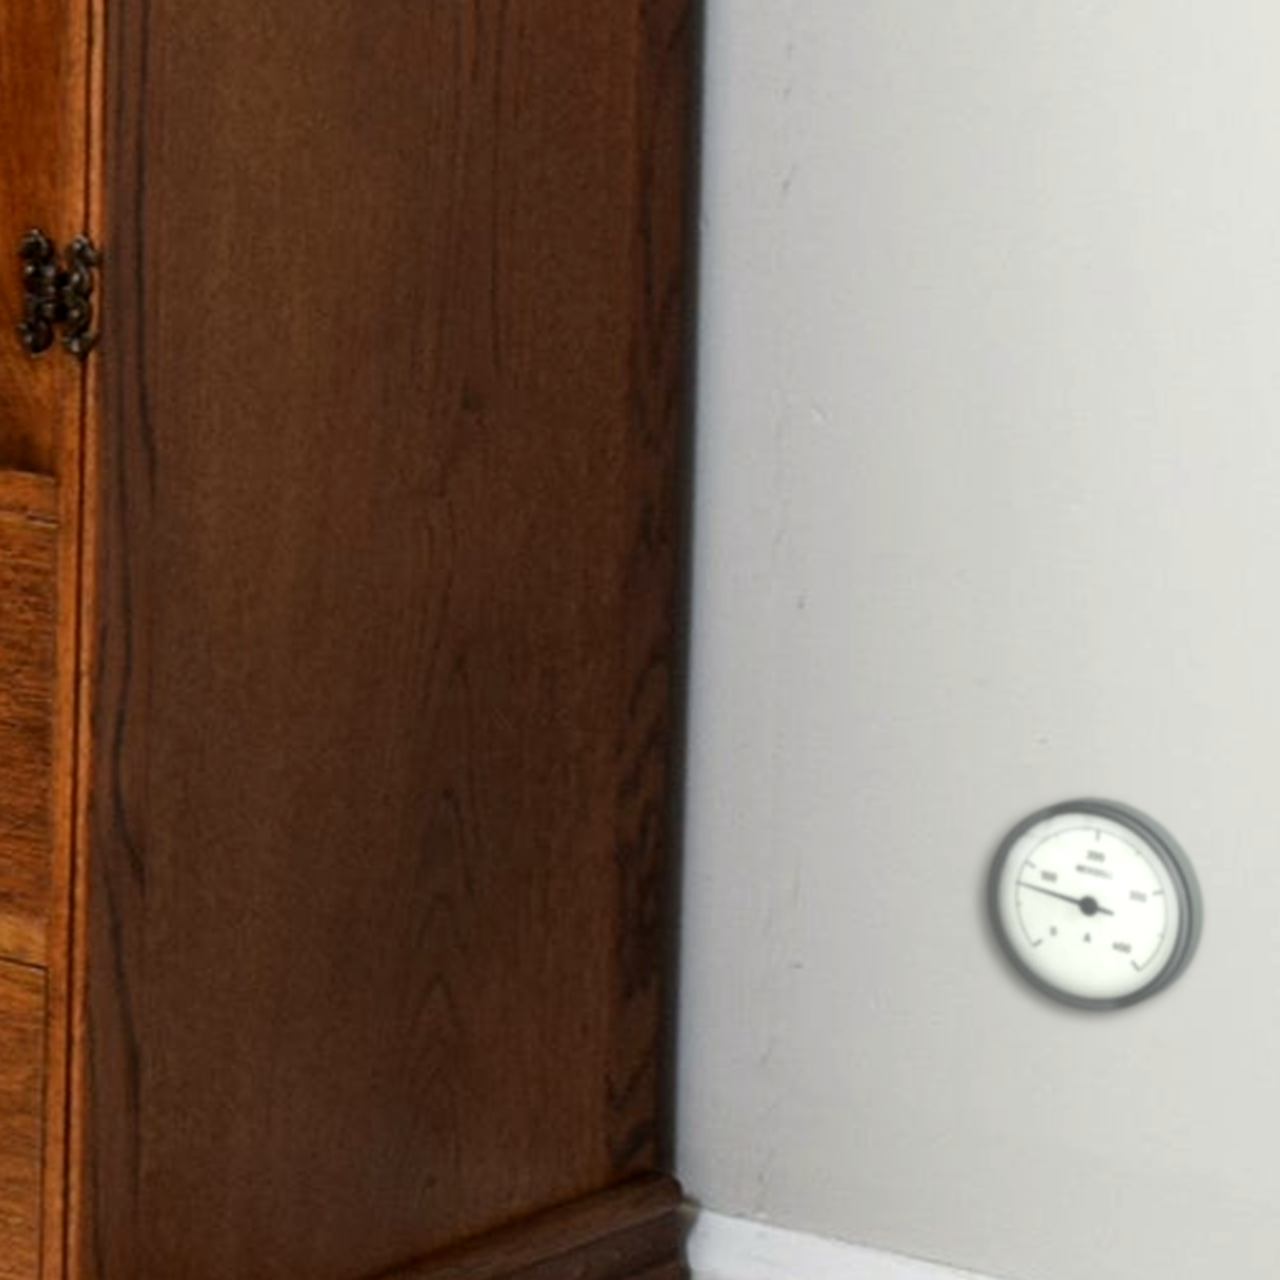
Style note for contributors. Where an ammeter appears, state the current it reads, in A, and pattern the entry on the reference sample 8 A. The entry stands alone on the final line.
75 A
